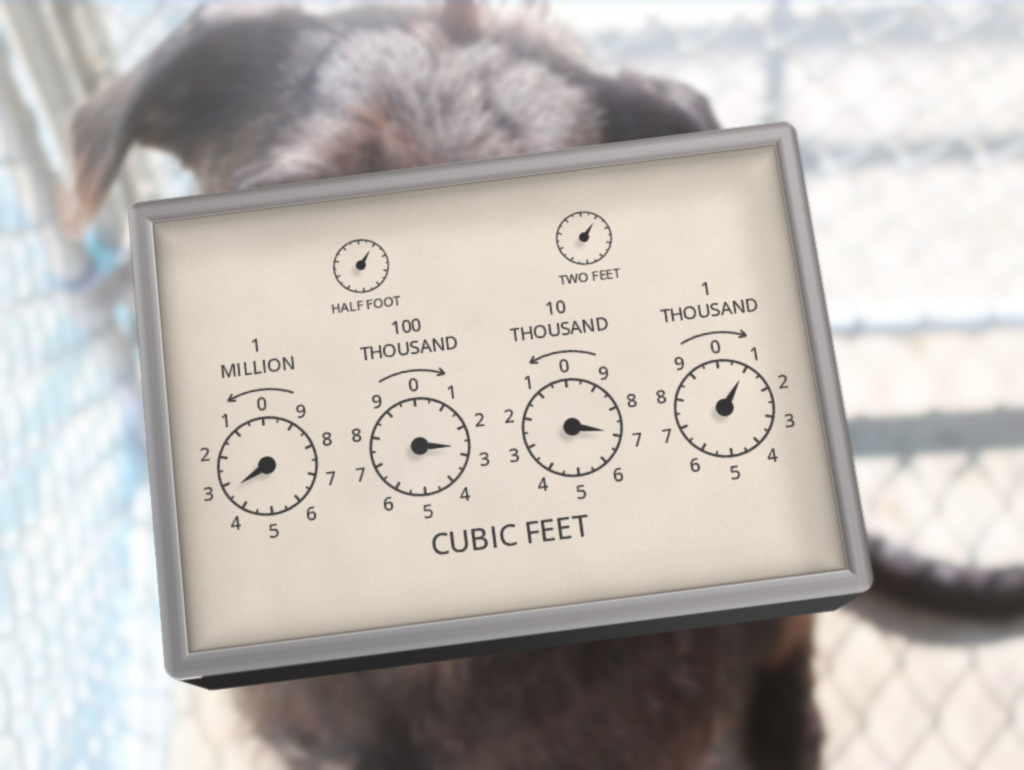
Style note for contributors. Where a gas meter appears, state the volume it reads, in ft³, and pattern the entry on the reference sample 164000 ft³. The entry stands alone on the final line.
327100 ft³
